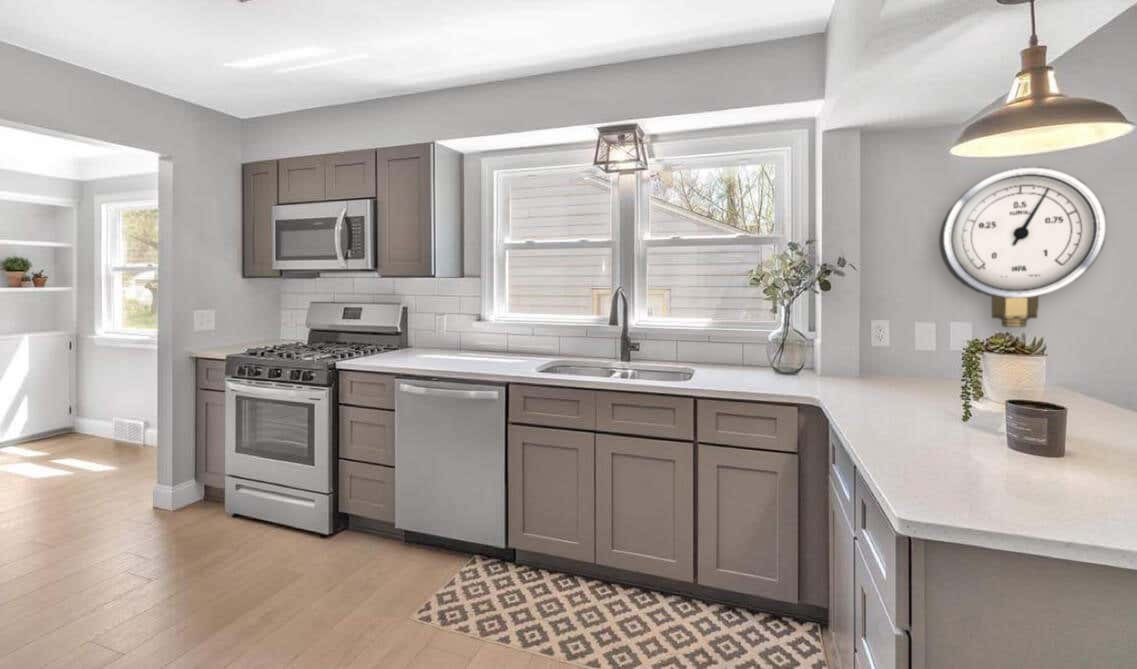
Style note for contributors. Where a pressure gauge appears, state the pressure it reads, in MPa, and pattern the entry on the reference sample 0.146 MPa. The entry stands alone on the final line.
0.6 MPa
